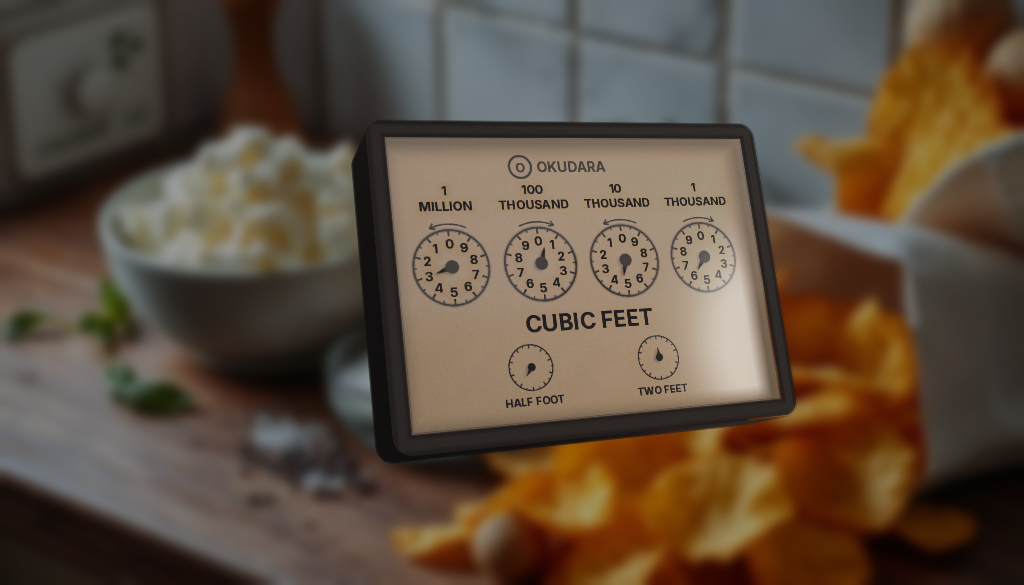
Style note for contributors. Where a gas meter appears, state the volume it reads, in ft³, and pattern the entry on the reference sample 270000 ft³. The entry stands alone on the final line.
304600 ft³
